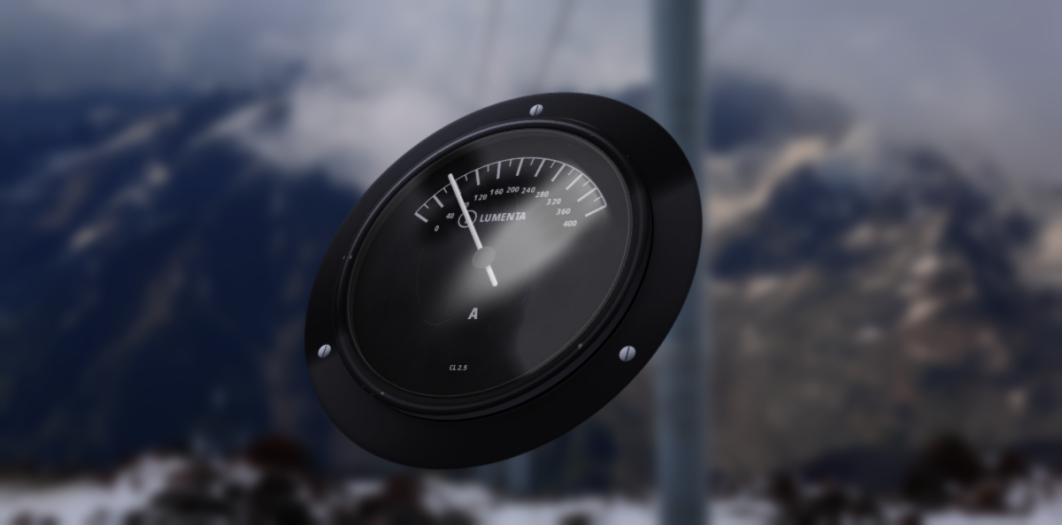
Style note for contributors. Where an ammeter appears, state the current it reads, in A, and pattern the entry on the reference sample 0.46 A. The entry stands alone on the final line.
80 A
